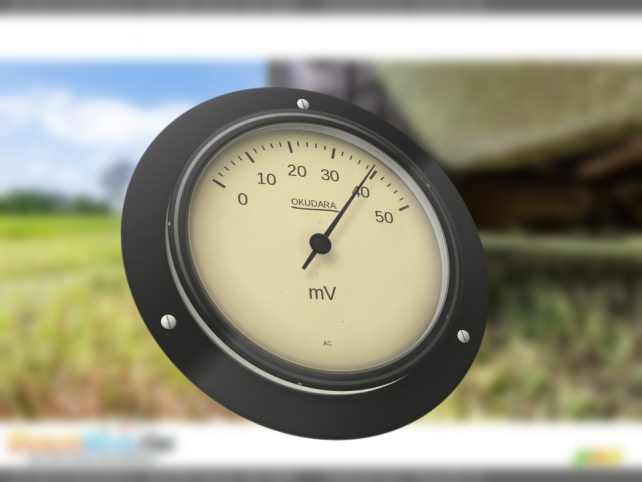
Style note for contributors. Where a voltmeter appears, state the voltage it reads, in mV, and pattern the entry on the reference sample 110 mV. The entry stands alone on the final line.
39 mV
